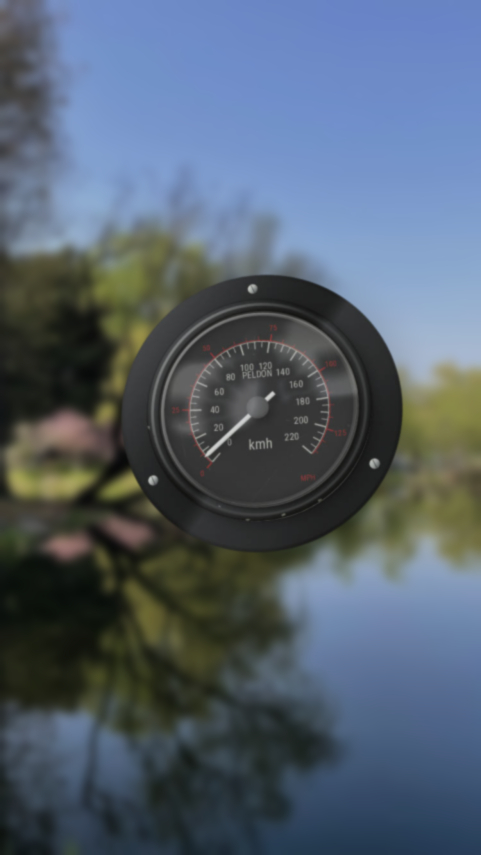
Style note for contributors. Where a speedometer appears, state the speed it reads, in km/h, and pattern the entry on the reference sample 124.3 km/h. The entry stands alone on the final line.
5 km/h
